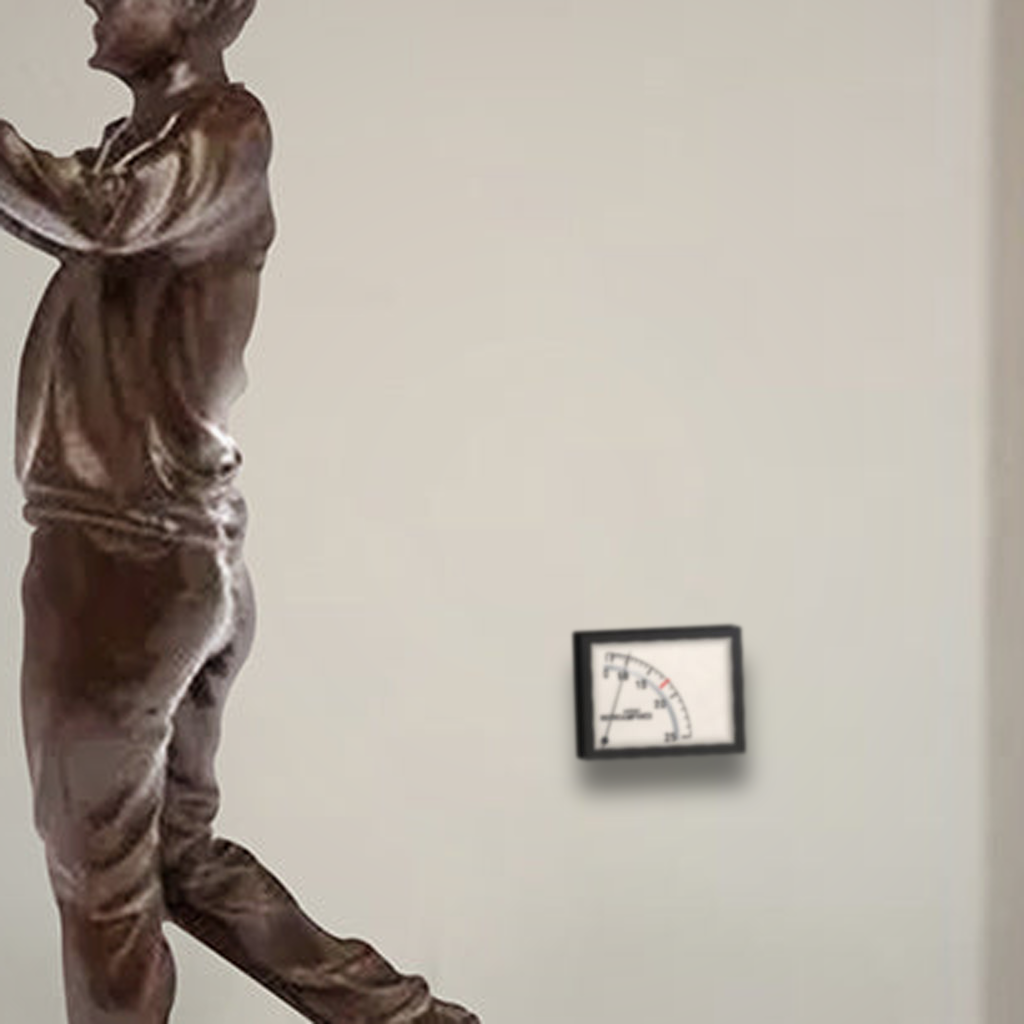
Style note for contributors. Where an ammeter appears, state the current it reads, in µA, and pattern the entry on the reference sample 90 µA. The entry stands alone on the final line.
10 µA
